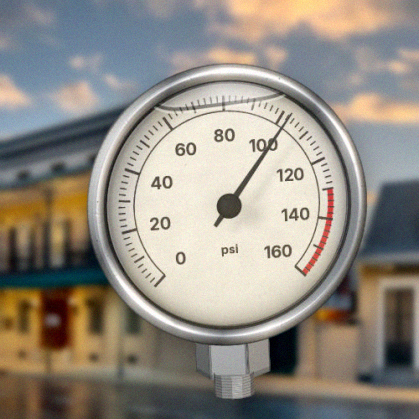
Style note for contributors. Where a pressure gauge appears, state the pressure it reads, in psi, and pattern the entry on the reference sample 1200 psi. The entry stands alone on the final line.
102 psi
